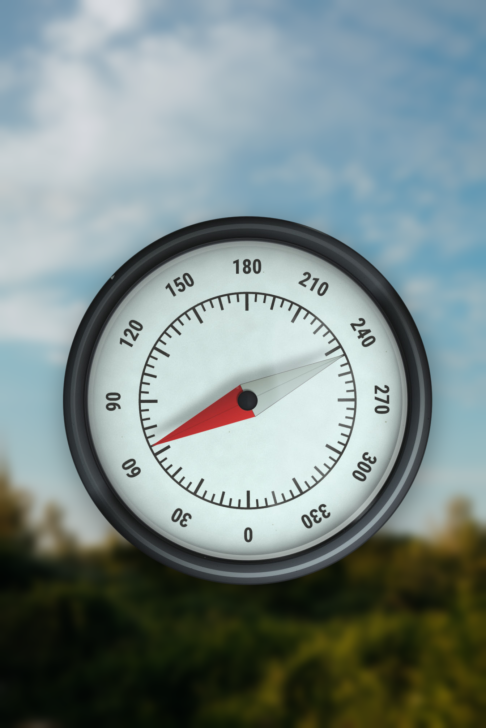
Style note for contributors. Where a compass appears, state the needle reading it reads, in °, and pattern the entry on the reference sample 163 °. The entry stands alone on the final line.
65 °
